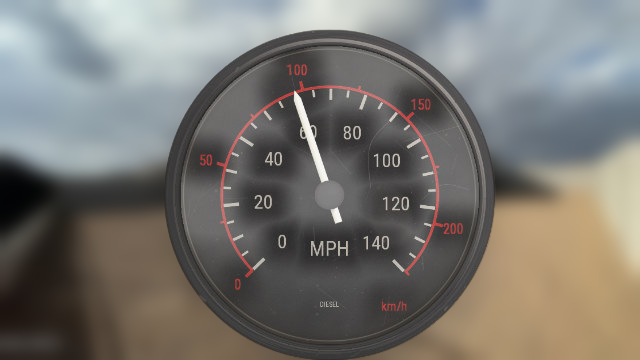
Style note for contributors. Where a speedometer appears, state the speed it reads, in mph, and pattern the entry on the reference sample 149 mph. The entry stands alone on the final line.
60 mph
